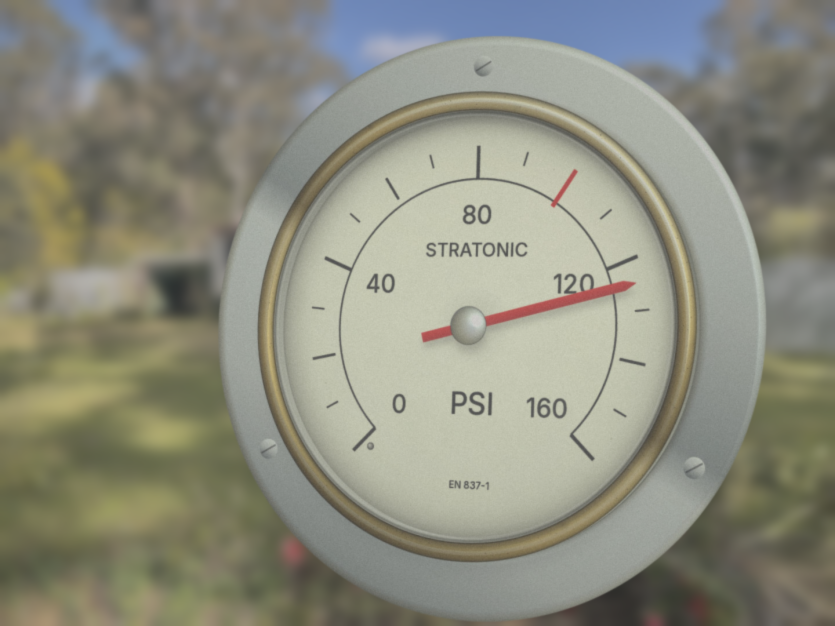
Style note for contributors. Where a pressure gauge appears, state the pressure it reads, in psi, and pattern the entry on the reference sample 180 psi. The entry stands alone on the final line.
125 psi
